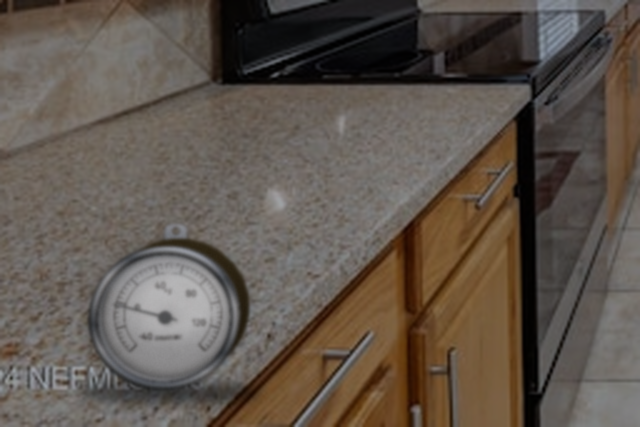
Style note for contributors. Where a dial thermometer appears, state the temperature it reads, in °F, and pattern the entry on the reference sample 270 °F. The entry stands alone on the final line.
0 °F
